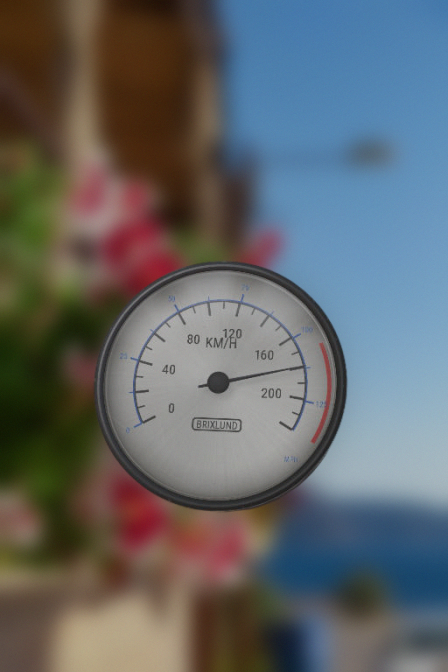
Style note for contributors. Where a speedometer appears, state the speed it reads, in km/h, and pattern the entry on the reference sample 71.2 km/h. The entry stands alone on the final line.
180 km/h
